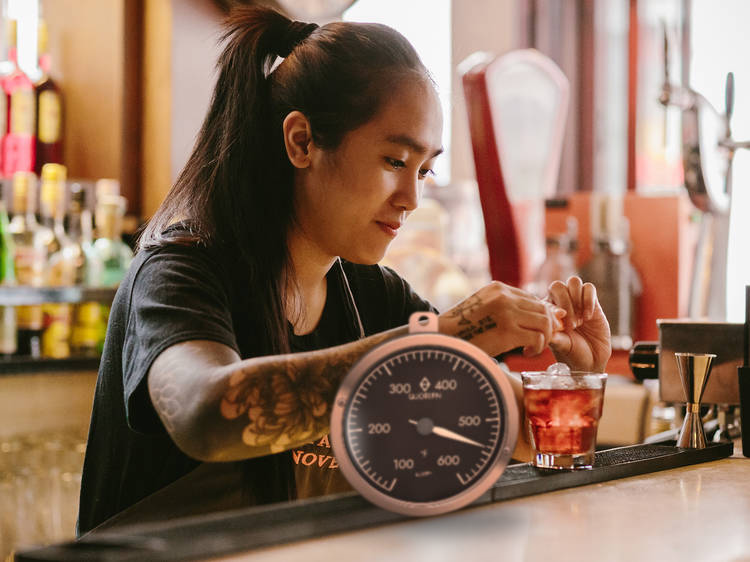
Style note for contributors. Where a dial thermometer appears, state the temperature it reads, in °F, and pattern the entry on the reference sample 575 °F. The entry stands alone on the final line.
540 °F
